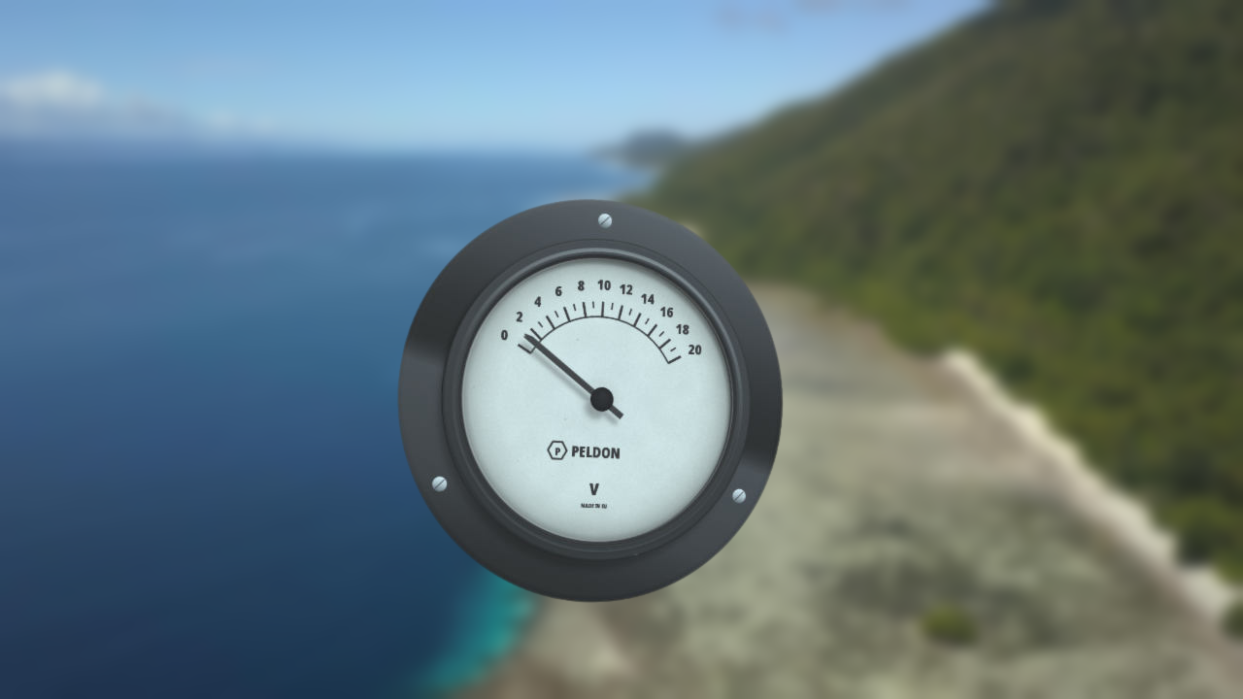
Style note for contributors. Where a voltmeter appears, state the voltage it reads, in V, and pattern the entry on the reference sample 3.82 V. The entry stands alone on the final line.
1 V
